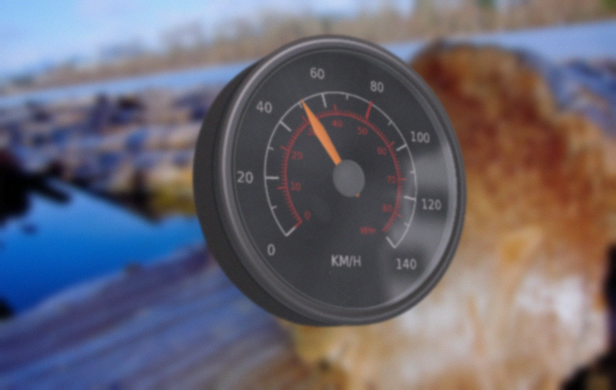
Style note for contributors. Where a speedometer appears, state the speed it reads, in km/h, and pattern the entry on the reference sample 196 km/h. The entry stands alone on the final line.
50 km/h
